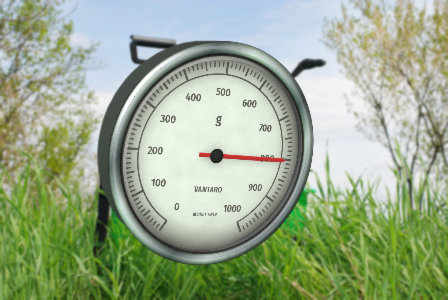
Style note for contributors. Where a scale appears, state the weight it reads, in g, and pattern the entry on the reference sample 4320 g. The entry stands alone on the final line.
800 g
